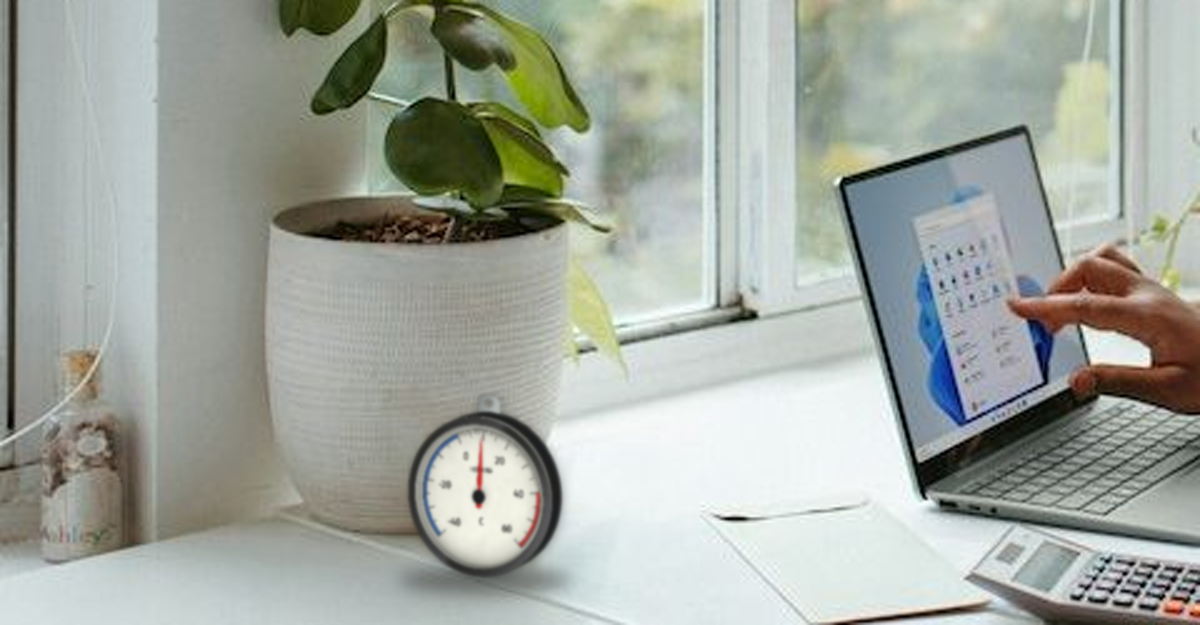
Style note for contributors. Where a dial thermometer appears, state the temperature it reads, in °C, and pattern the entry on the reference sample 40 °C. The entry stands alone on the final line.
10 °C
